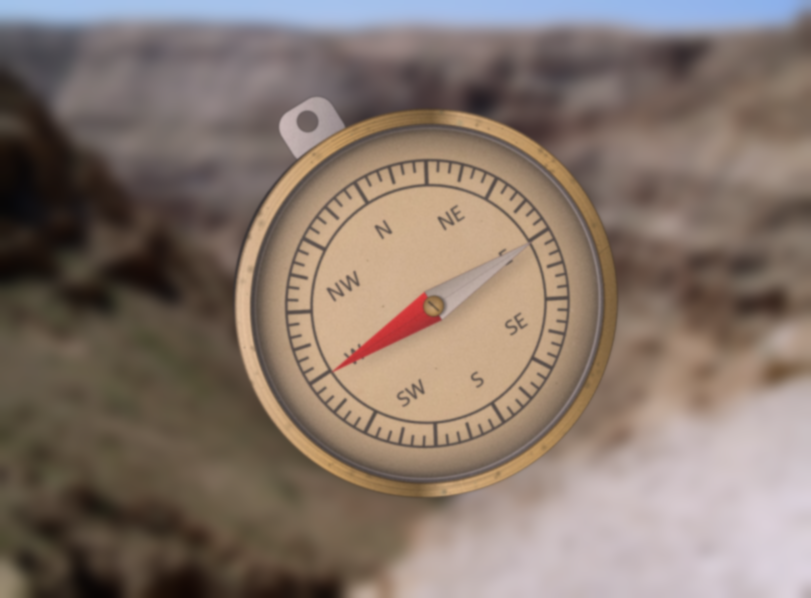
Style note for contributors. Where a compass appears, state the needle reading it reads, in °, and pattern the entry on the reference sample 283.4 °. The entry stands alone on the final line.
270 °
